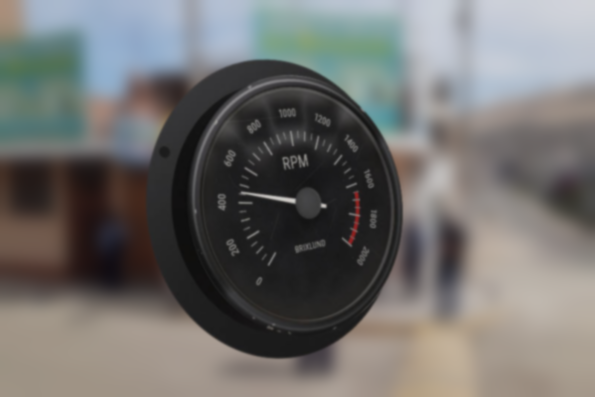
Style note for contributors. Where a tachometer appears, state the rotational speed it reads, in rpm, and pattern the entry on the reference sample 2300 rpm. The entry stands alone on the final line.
450 rpm
